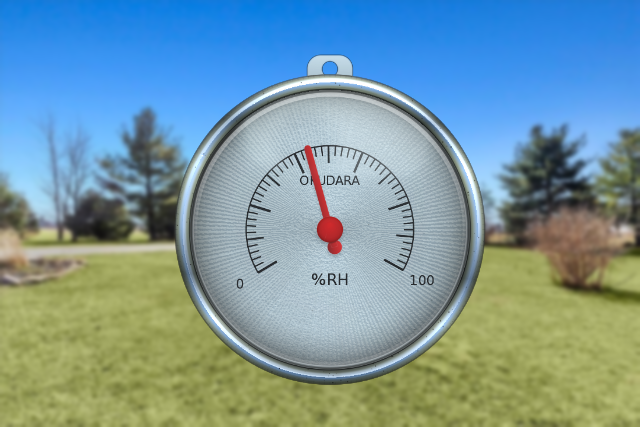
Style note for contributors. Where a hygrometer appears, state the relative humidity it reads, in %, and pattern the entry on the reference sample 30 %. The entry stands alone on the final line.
44 %
